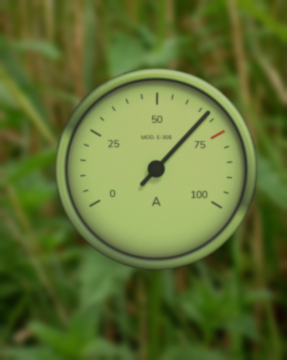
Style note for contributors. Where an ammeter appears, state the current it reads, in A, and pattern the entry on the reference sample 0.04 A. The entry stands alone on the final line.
67.5 A
